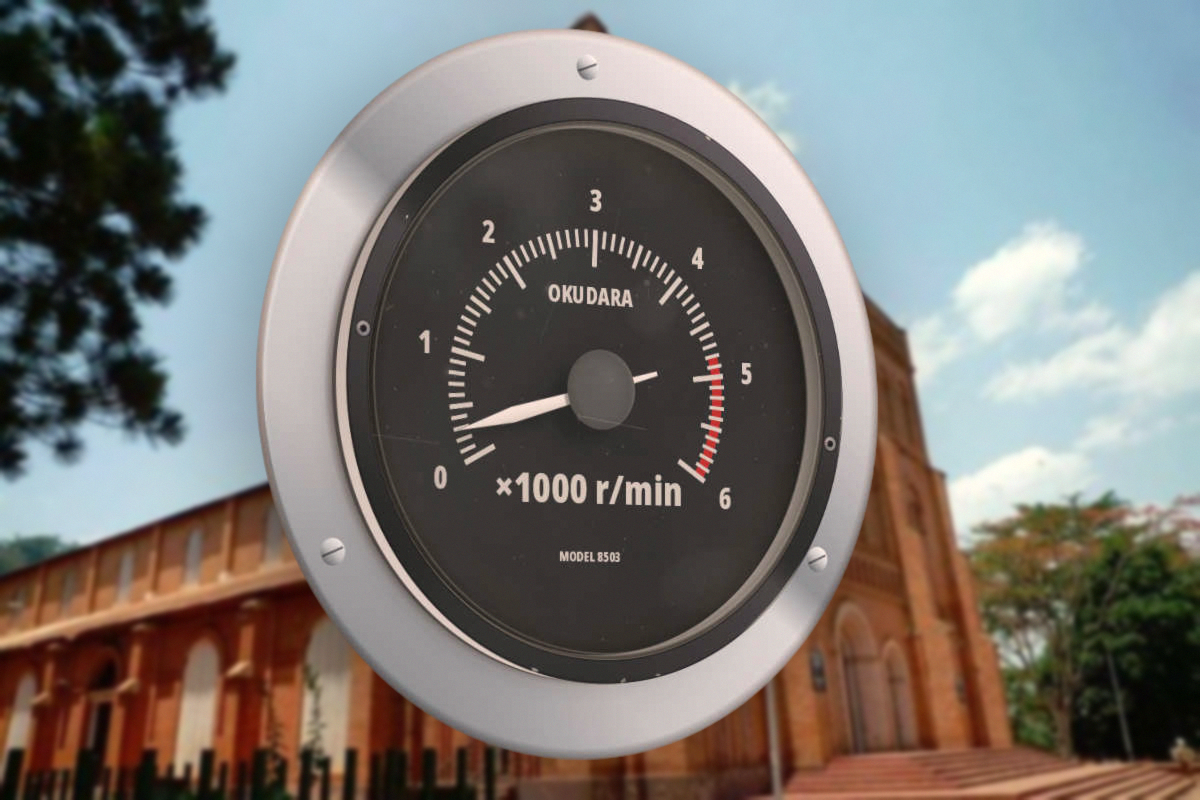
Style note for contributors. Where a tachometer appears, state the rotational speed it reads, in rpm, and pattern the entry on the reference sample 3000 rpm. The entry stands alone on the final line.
300 rpm
